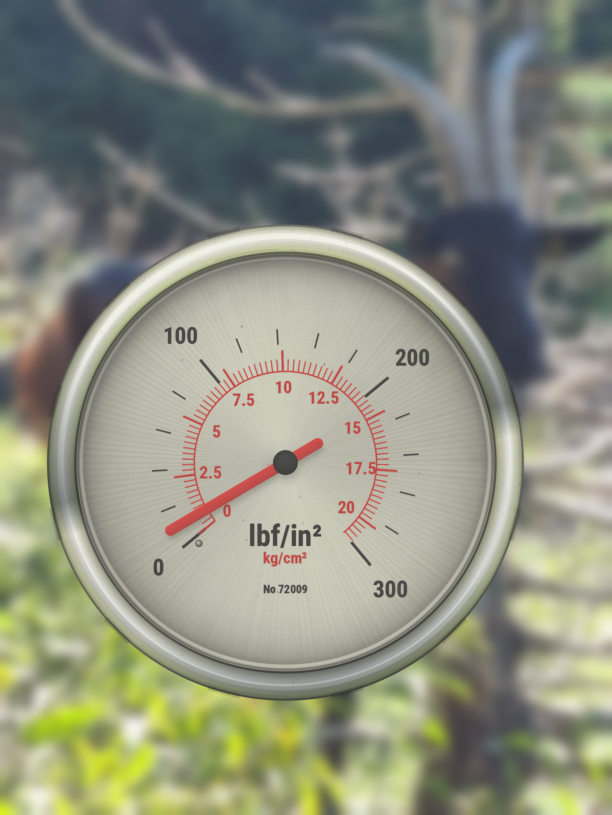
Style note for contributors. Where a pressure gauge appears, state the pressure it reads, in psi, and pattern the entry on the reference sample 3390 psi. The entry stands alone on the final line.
10 psi
